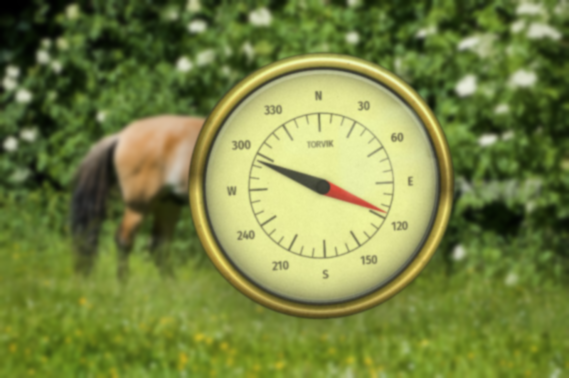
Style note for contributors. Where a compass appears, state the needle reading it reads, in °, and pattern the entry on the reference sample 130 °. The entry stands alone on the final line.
115 °
